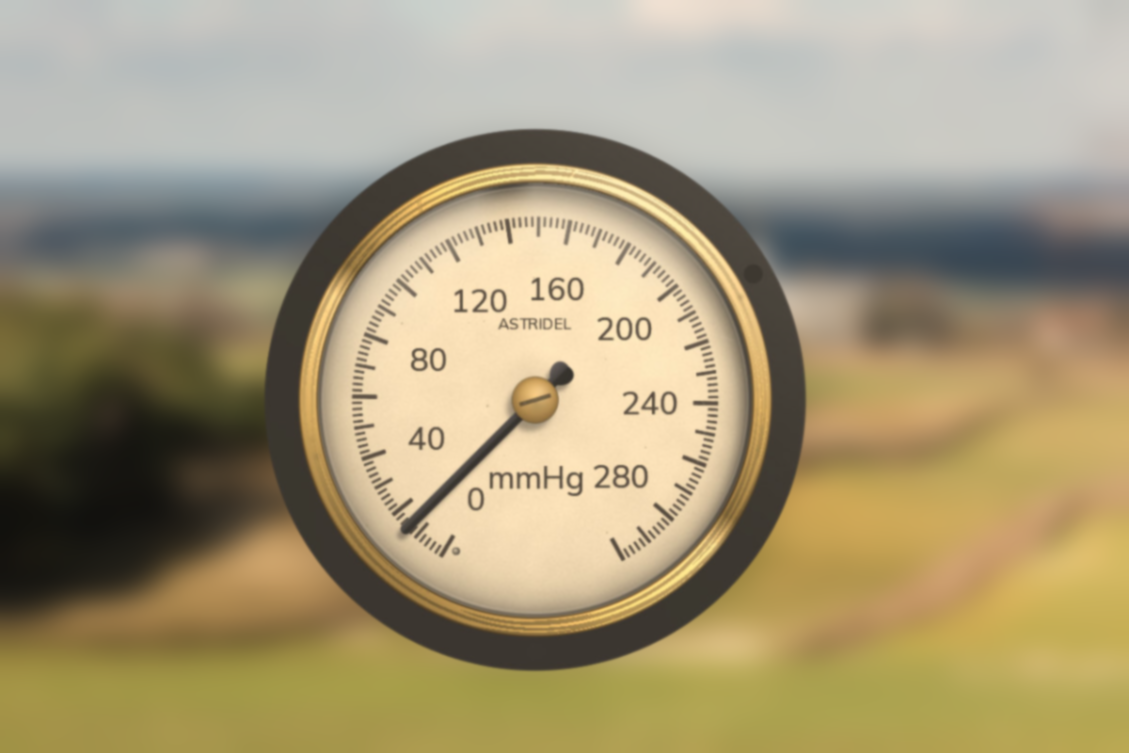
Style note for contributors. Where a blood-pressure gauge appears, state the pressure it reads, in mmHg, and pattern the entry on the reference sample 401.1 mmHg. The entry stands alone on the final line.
14 mmHg
